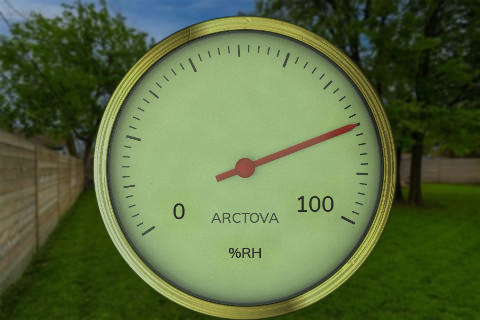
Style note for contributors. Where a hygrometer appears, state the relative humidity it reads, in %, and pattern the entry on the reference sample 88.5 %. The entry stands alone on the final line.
80 %
